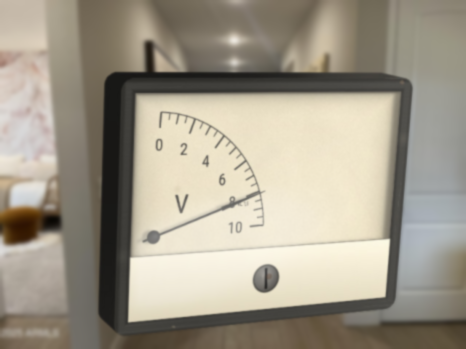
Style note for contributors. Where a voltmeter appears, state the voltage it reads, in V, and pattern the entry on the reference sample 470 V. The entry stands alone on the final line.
8 V
